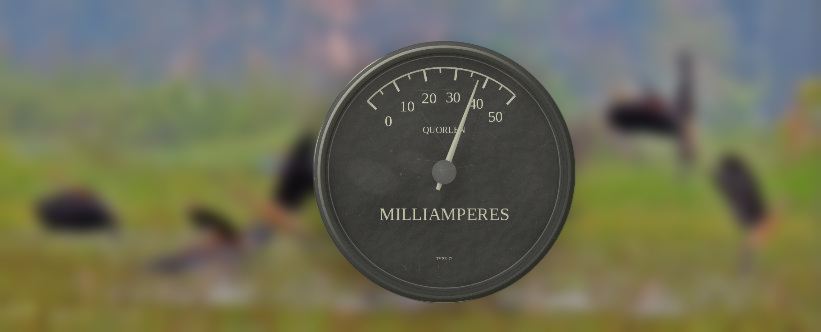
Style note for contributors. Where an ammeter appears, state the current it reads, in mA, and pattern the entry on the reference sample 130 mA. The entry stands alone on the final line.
37.5 mA
